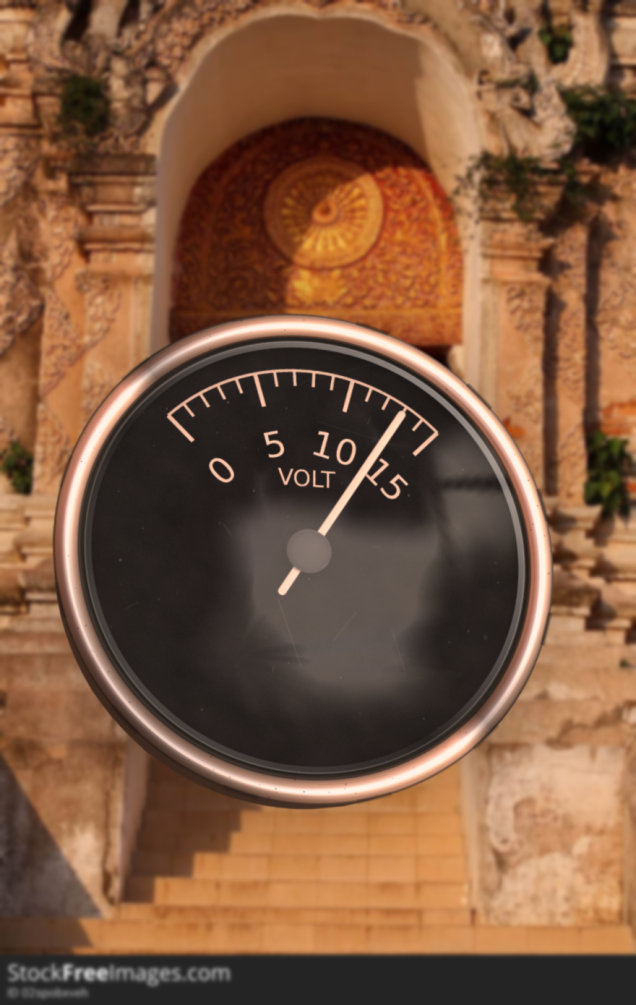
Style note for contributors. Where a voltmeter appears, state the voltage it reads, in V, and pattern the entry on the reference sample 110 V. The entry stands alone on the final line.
13 V
